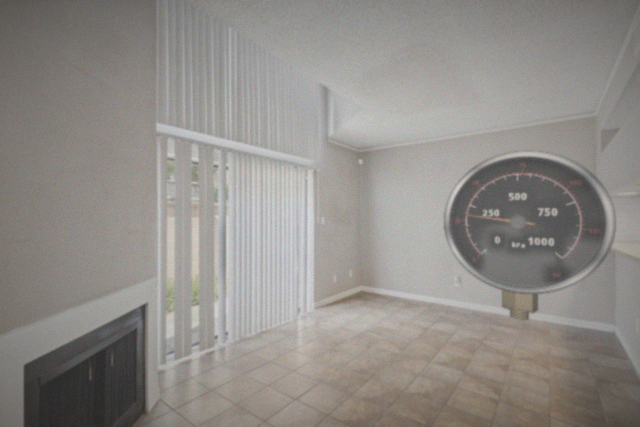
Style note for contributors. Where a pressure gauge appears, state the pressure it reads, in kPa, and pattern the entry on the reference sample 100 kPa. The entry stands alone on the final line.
200 kPa
